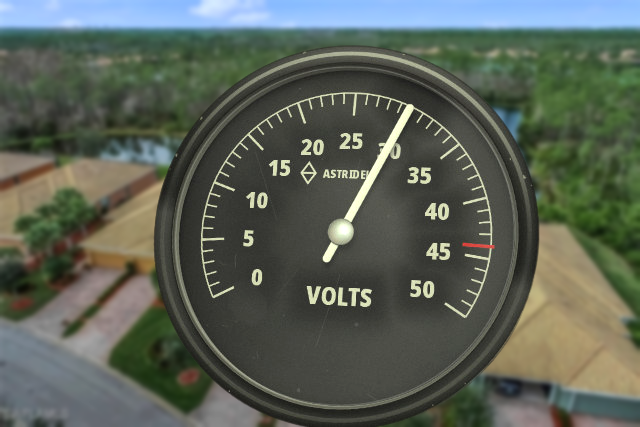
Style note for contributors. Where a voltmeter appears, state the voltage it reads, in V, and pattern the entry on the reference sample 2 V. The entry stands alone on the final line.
30 V
